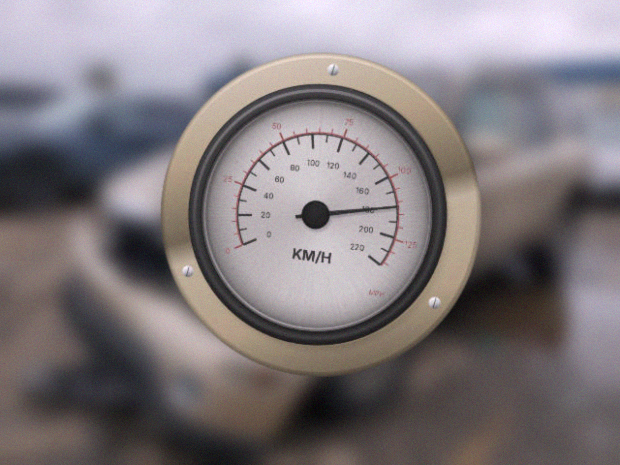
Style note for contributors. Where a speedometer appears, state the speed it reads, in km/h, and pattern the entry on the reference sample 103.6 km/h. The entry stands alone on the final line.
180 km/h
